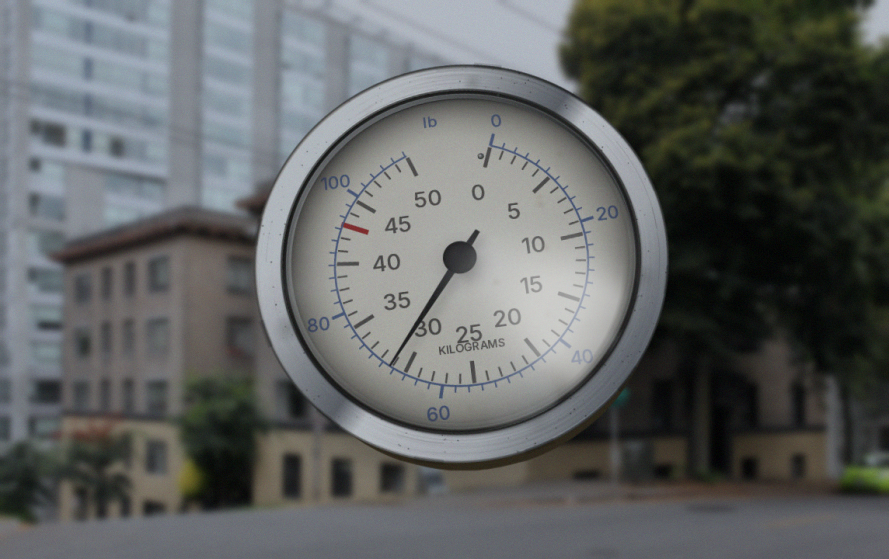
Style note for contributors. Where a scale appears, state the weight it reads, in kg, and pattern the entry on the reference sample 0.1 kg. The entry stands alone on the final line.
31 kg
